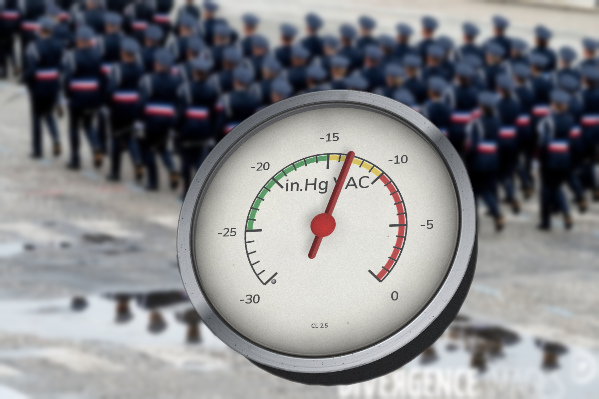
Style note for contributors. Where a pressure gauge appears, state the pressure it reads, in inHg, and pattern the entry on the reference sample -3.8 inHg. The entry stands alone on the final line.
-13 inHg
